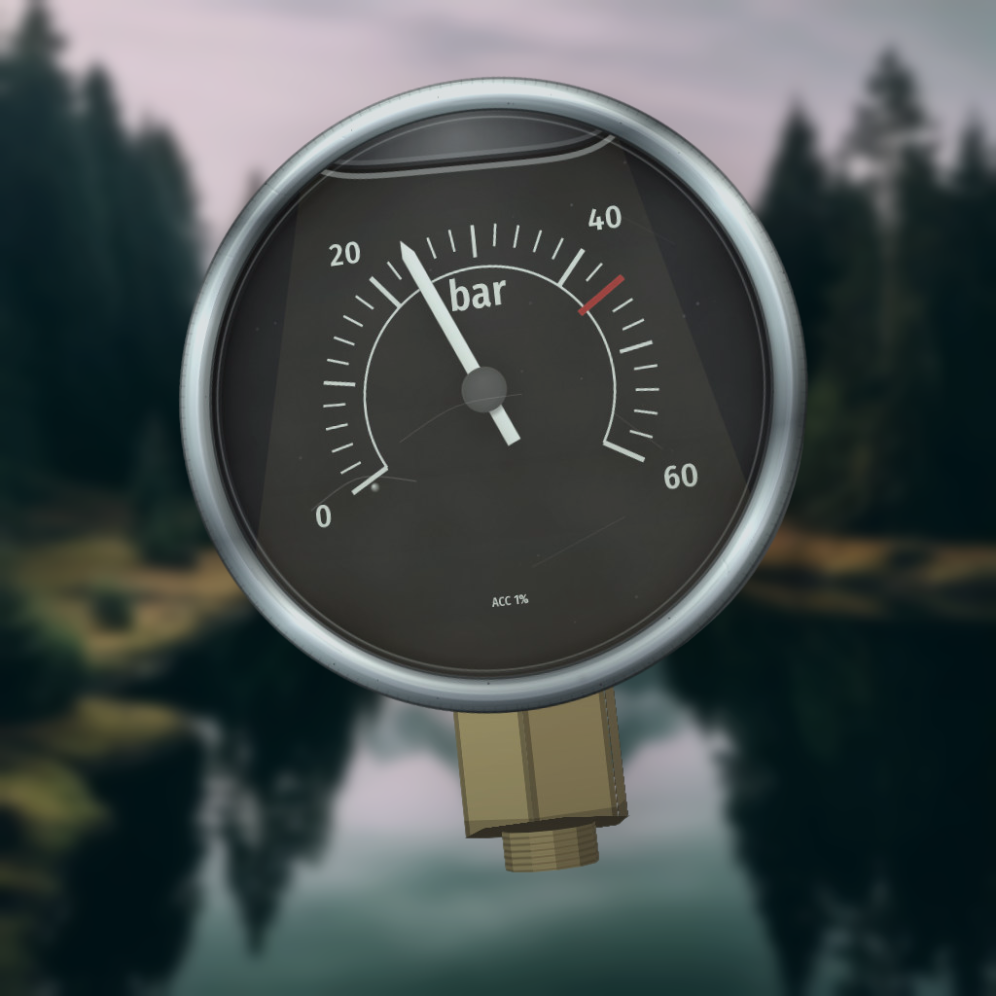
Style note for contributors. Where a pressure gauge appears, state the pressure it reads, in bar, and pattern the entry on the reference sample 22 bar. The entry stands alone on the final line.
24 bar
